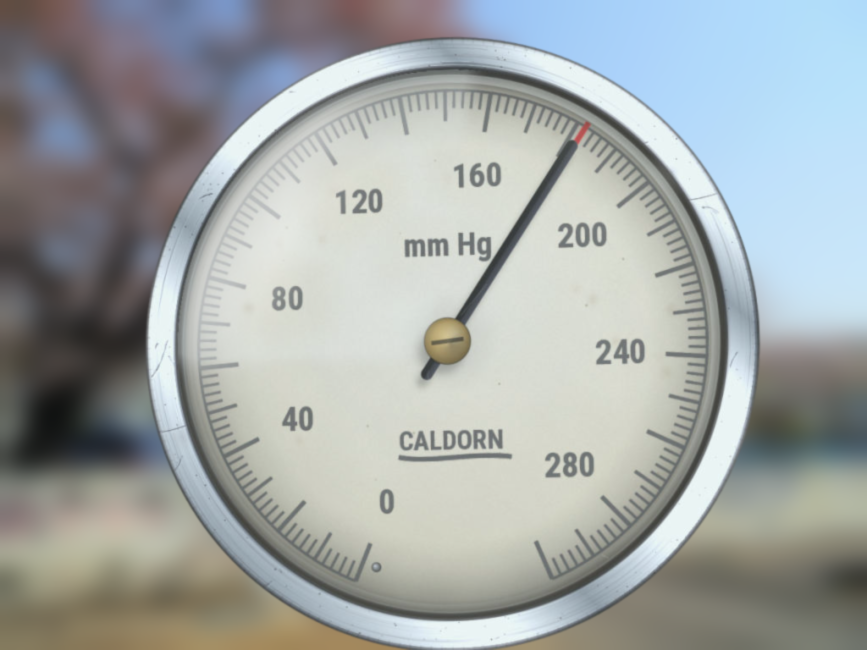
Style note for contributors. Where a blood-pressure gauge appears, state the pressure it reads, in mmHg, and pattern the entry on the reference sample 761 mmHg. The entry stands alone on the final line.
182 mmHg
